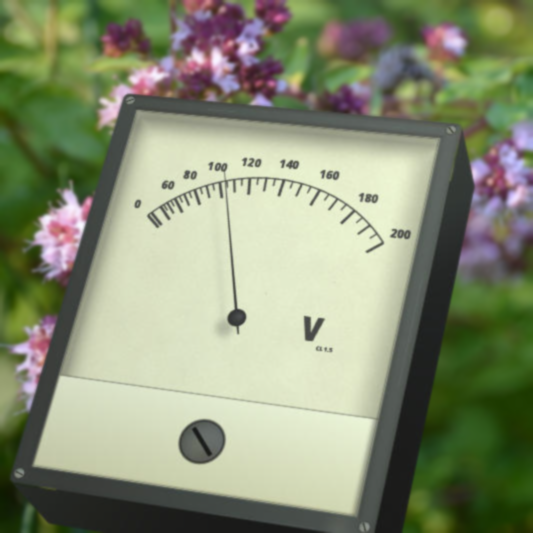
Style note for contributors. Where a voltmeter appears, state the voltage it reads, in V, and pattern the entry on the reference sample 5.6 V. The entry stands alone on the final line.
105 V
